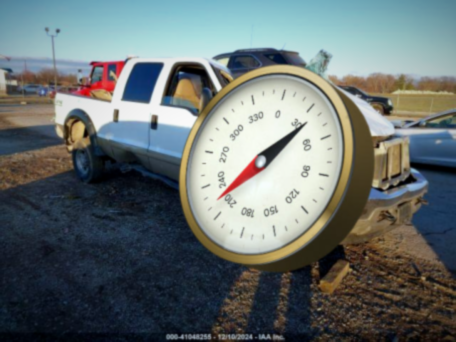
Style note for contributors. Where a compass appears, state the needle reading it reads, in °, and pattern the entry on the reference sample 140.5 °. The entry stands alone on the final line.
220 °
